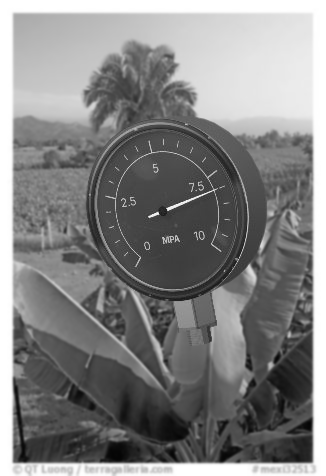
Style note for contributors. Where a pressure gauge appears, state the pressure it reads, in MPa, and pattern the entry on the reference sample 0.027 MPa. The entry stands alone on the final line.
8 MPa
